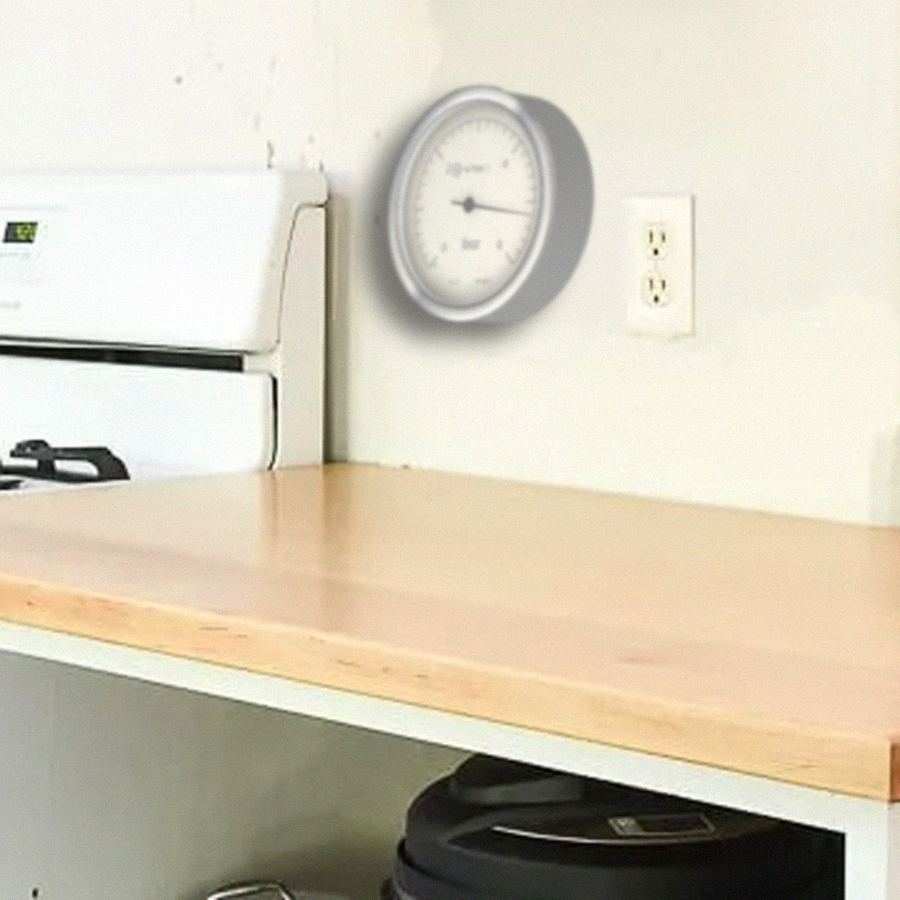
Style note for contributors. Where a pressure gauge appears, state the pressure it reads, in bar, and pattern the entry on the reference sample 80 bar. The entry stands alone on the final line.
5.2 bar
